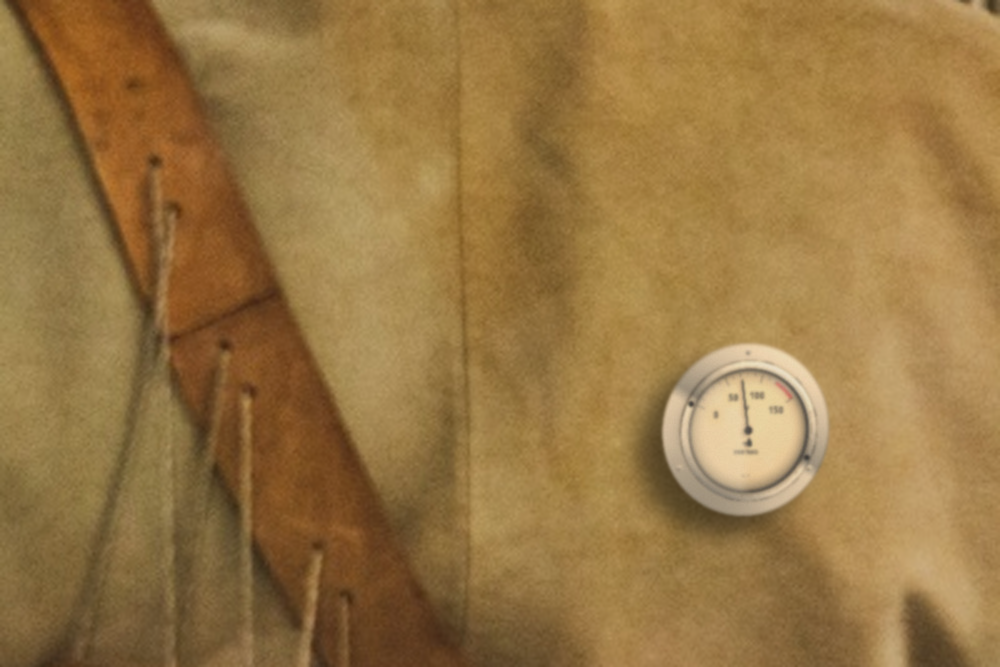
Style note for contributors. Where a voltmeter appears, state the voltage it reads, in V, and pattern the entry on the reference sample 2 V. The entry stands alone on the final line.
70 V
